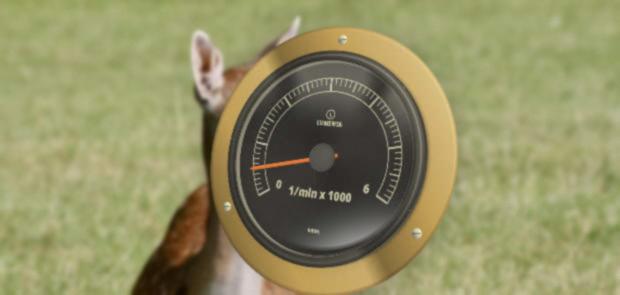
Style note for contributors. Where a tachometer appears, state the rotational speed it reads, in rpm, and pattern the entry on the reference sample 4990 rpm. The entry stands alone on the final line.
500 rpm
